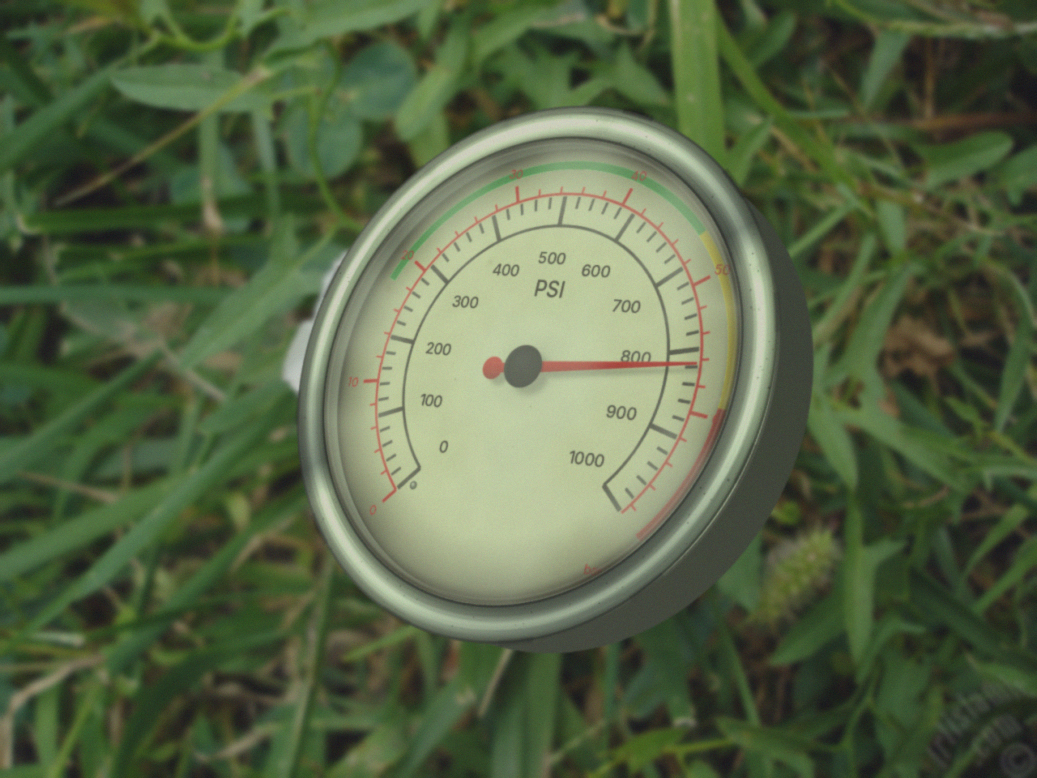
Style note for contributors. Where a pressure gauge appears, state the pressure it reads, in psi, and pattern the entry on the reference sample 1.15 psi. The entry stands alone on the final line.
820 psi
